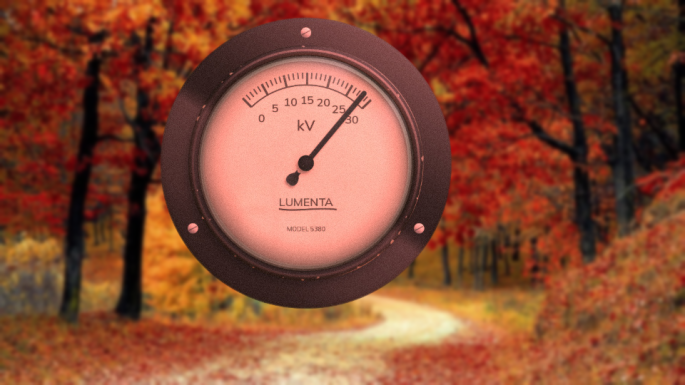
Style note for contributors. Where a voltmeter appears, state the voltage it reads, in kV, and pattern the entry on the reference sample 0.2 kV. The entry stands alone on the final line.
28 kV
